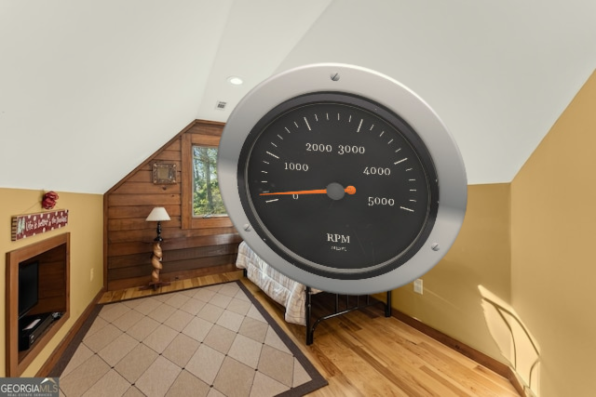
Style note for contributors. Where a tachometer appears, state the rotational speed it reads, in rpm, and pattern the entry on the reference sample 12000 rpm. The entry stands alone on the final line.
200 rpm
